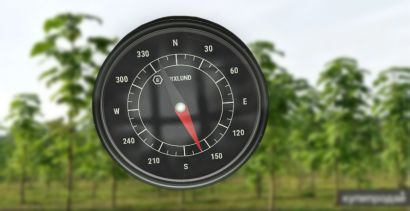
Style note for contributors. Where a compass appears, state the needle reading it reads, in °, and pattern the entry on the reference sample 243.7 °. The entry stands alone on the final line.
160 °
